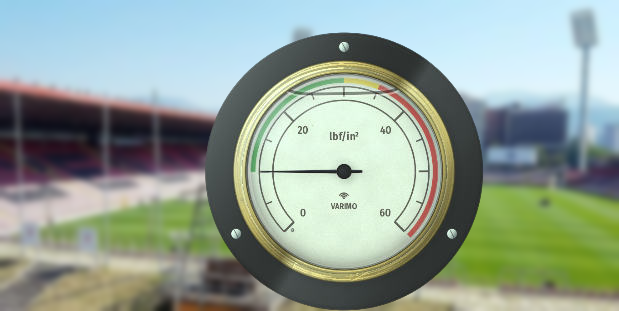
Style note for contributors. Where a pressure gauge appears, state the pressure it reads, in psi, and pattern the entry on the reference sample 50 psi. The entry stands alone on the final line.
10 psi
